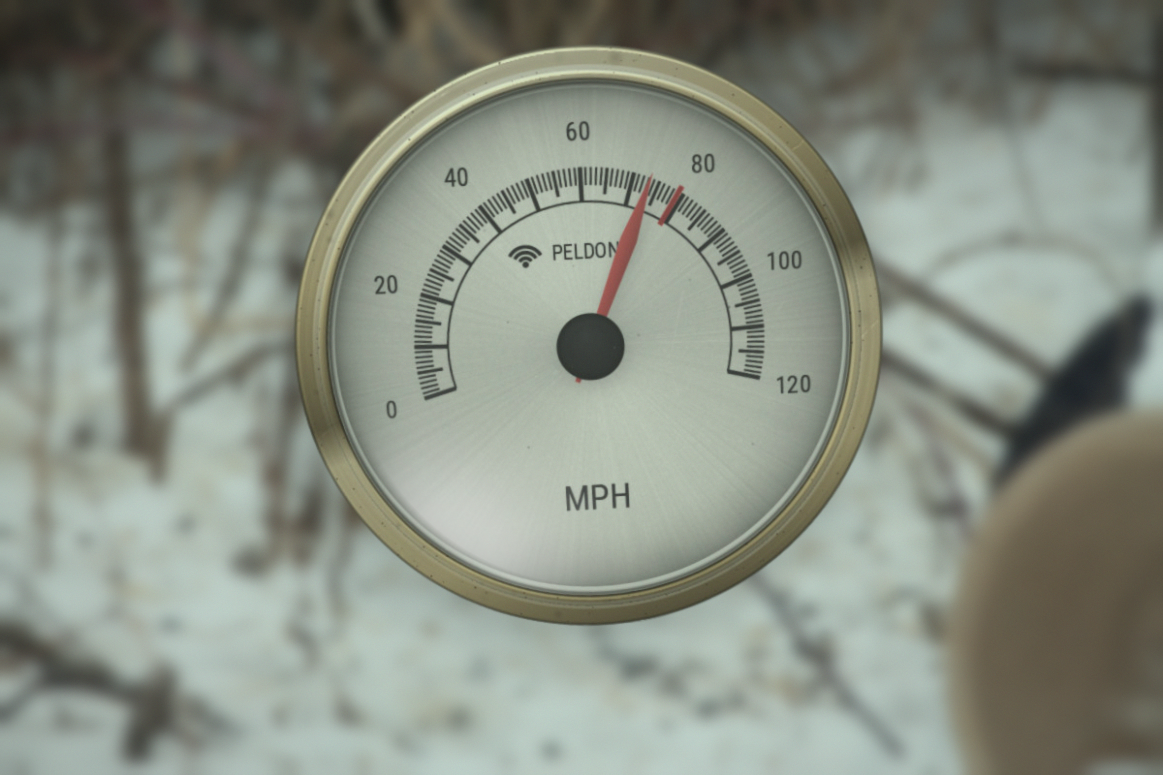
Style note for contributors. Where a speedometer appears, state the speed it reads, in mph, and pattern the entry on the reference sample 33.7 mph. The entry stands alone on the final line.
73 mph
